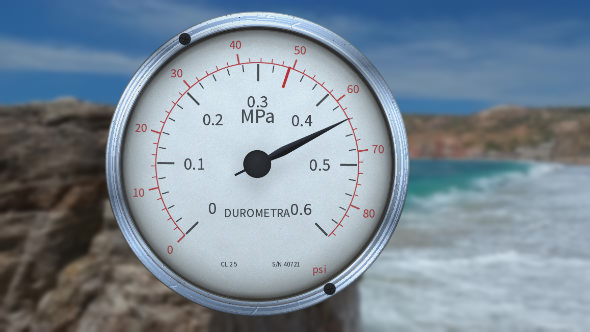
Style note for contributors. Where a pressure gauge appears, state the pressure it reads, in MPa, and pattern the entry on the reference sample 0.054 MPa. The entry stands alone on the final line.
0.44 MPa
